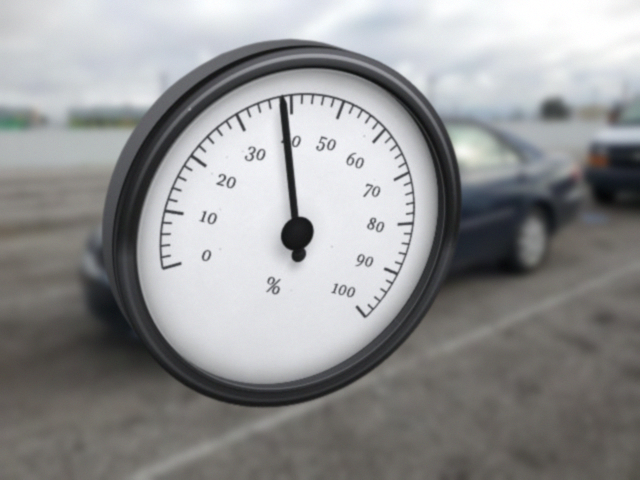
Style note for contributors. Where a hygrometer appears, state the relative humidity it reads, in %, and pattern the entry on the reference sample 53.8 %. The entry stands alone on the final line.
38 %
